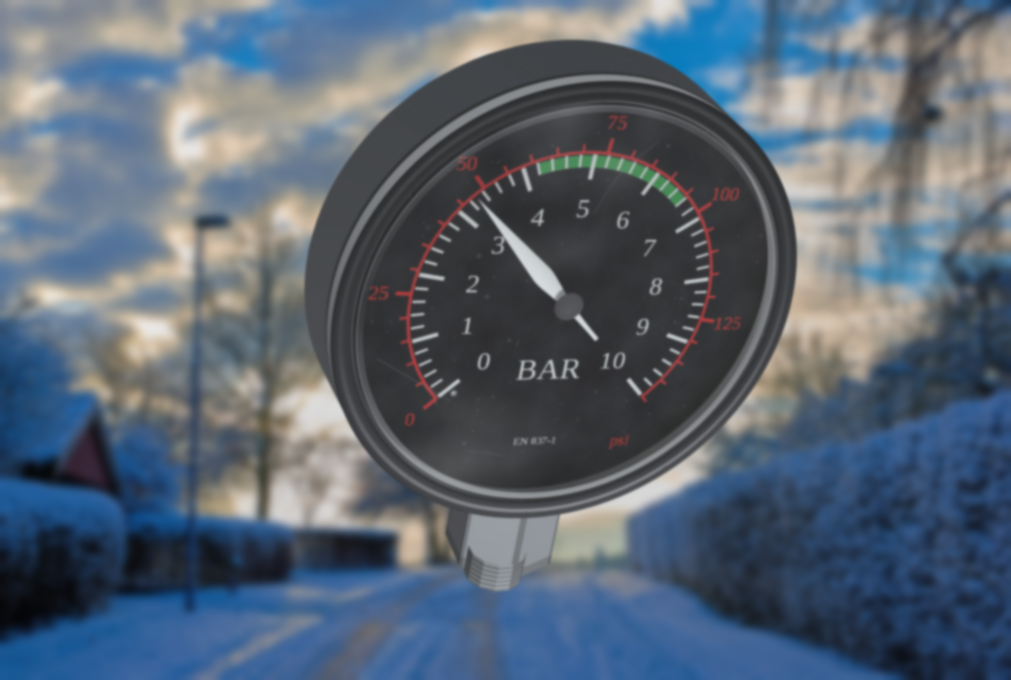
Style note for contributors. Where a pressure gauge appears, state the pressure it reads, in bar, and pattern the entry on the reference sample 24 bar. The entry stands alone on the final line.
3.3 bar
